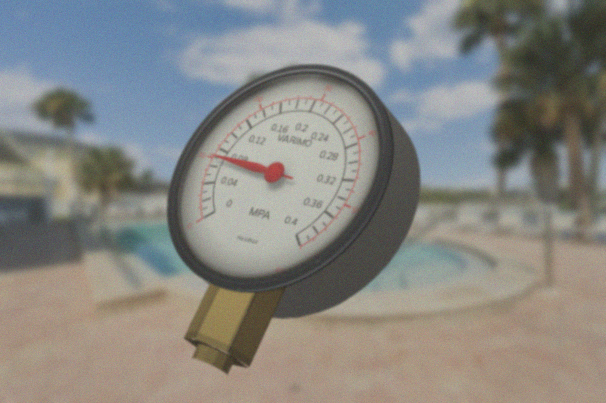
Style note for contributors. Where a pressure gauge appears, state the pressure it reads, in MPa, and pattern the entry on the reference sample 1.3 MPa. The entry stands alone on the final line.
0.07 MPa
